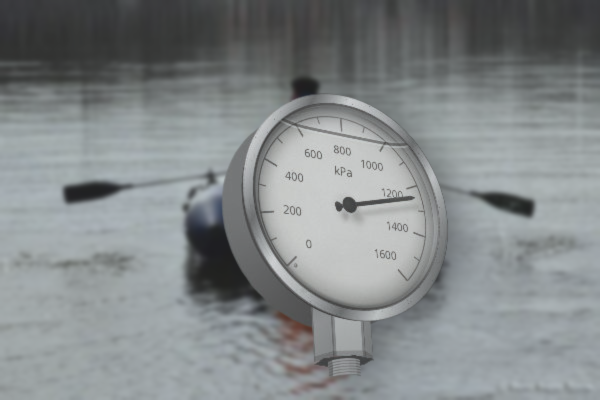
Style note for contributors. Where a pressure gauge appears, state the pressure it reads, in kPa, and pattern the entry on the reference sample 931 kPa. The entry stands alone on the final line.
1250 kPa
